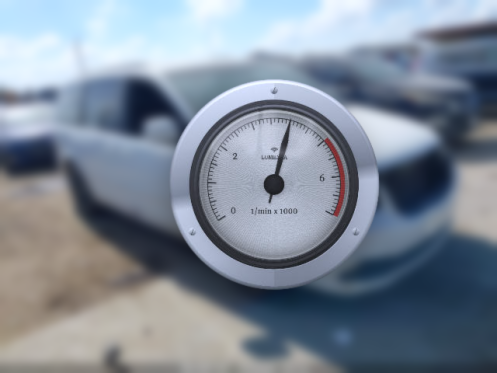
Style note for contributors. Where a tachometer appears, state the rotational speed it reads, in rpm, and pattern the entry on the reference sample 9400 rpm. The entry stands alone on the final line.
4000 rpm
